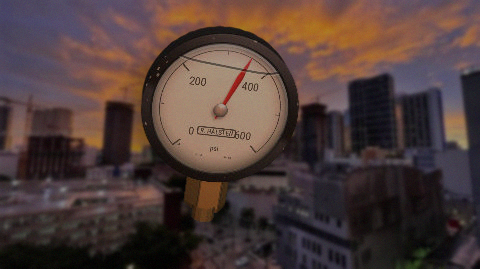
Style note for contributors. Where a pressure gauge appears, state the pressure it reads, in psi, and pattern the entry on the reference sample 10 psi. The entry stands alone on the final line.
350 psi
